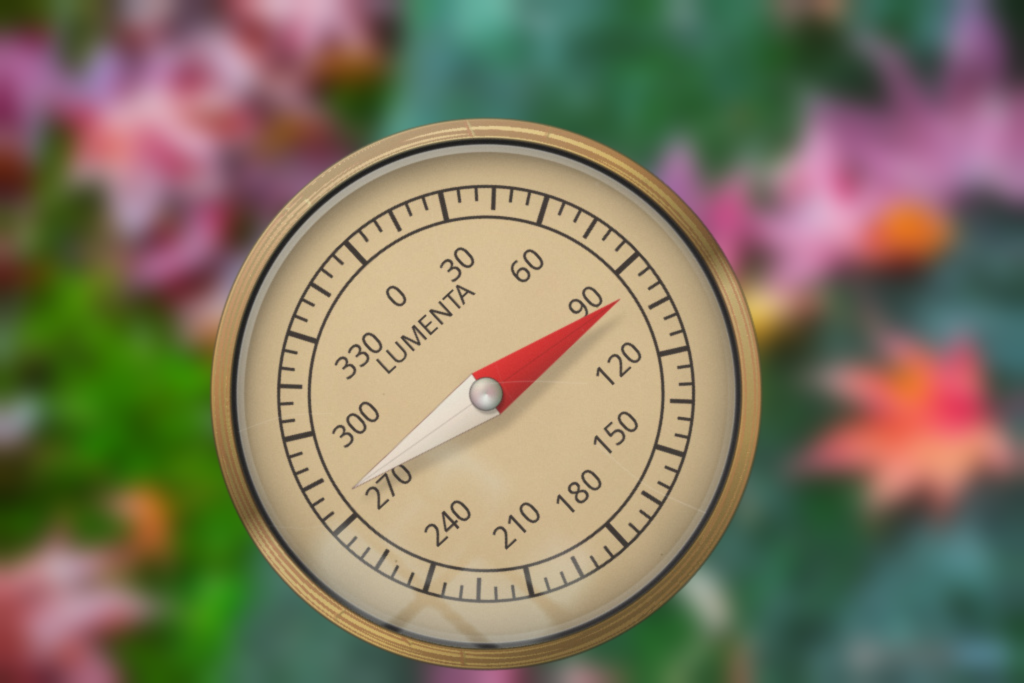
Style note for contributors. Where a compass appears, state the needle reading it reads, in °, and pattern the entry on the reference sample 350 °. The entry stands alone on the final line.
97.5 °
